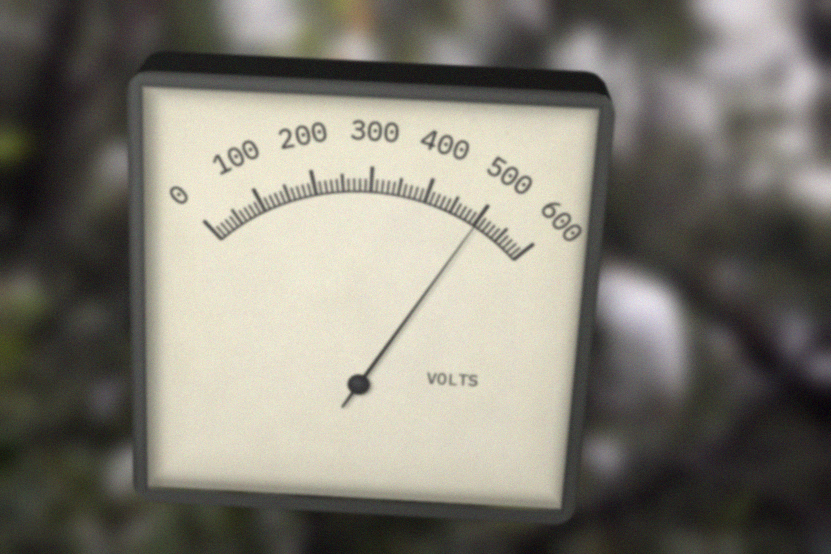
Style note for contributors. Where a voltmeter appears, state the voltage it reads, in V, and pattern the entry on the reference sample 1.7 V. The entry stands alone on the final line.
500 V
